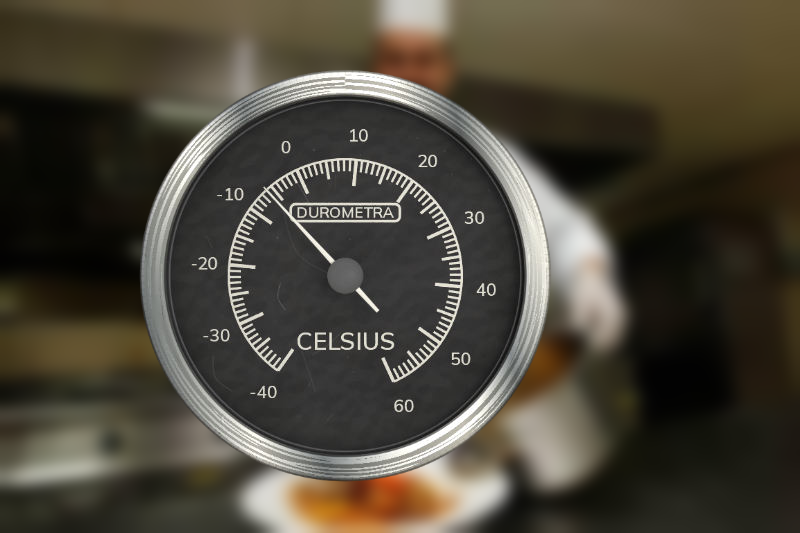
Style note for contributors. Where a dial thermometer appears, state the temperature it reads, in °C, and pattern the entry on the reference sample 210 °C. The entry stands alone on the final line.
-6 °C
